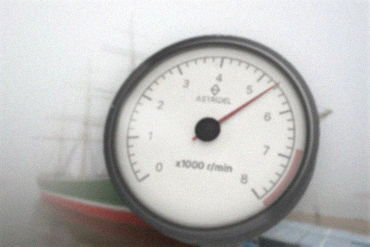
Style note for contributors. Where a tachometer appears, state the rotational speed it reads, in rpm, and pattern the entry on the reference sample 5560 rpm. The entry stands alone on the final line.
5400 rpm
